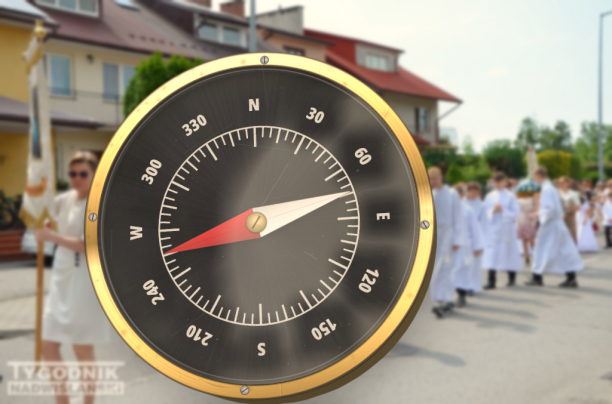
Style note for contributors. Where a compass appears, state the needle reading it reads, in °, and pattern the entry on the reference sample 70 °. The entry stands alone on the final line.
255 °
